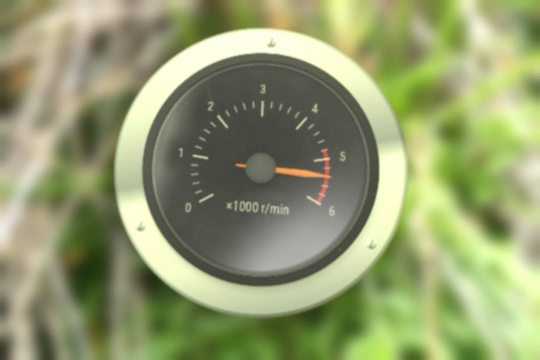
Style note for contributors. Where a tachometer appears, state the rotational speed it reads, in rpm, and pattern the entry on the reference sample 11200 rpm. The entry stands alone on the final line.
5400 rpm
